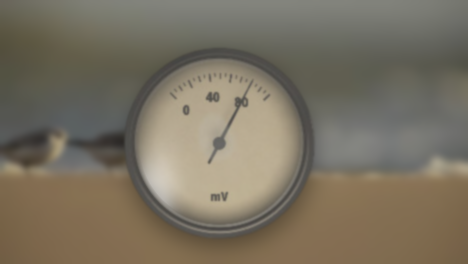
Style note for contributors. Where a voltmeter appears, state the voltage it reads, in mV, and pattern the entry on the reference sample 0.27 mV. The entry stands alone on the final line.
80 mV
